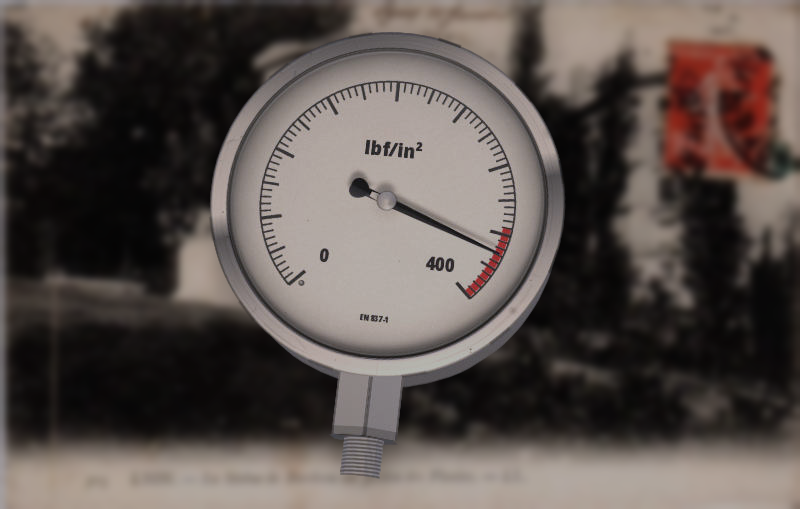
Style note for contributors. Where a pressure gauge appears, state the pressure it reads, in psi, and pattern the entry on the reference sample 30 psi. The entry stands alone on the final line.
365 psi
